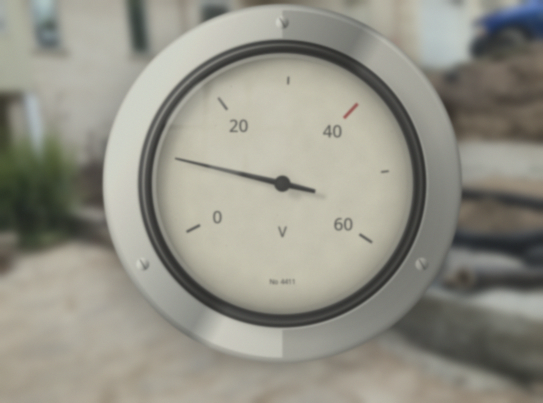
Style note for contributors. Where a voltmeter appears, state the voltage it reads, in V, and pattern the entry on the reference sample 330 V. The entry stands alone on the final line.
10 V
